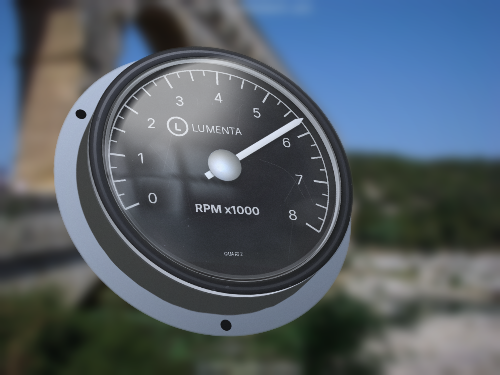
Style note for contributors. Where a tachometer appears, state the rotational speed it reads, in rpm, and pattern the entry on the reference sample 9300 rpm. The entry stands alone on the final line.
5750 rpm
